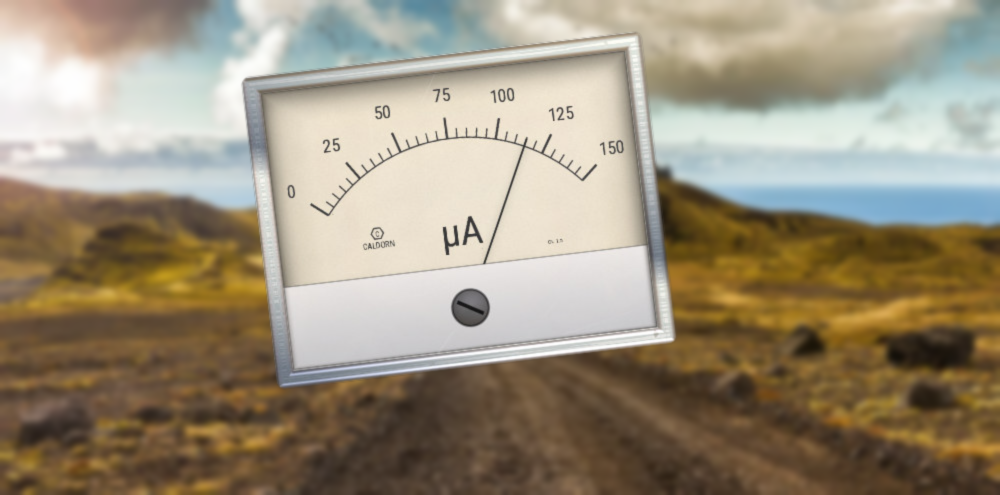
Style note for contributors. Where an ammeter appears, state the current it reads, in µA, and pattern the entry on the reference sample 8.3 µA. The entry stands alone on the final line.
115 µA
